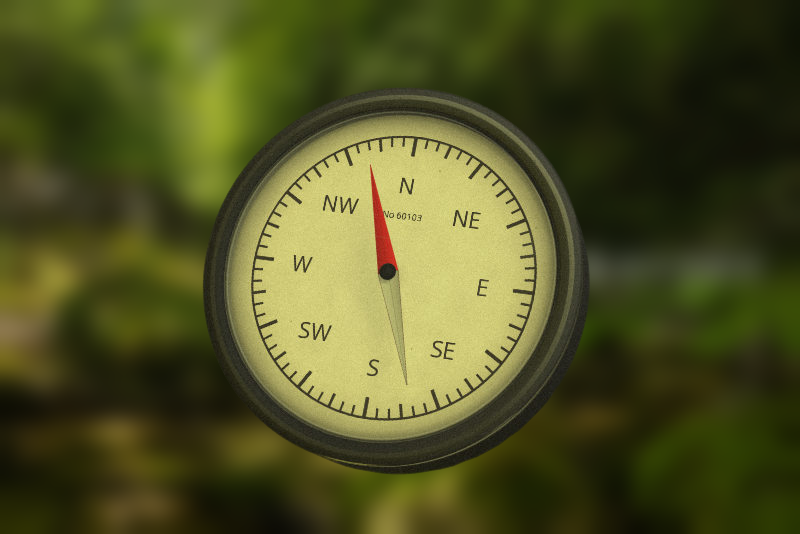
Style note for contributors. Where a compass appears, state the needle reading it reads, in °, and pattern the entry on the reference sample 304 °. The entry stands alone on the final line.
340 °
